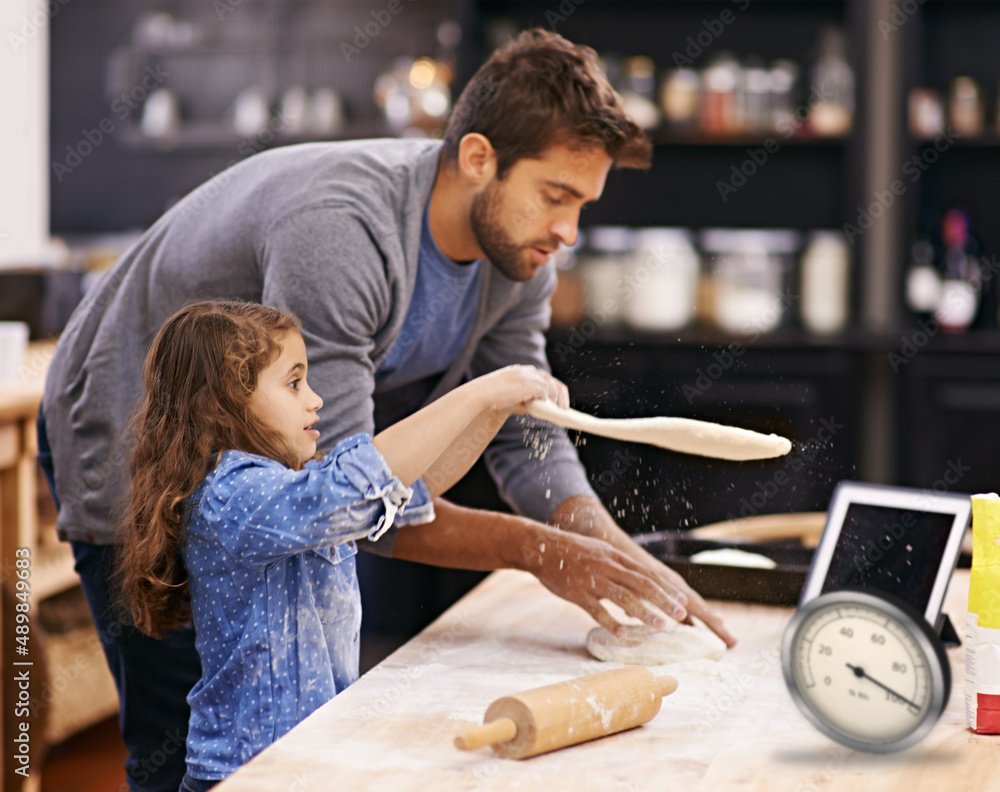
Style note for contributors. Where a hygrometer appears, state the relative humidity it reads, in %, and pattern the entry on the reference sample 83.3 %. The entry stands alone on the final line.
96 %
